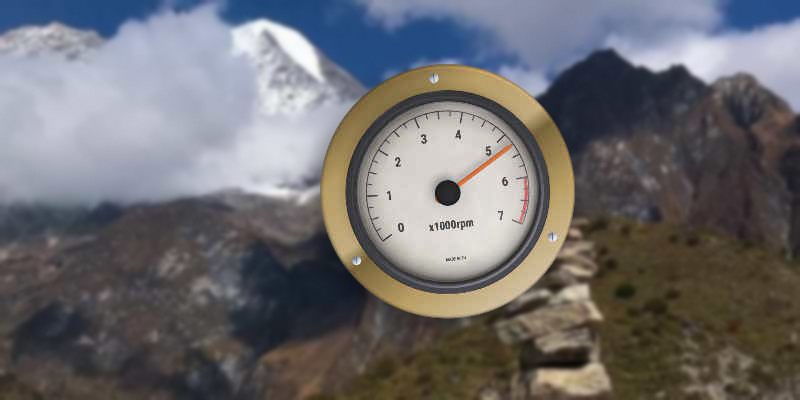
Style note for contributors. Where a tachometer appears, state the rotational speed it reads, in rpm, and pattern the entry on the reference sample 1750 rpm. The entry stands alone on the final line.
5250 rpm
